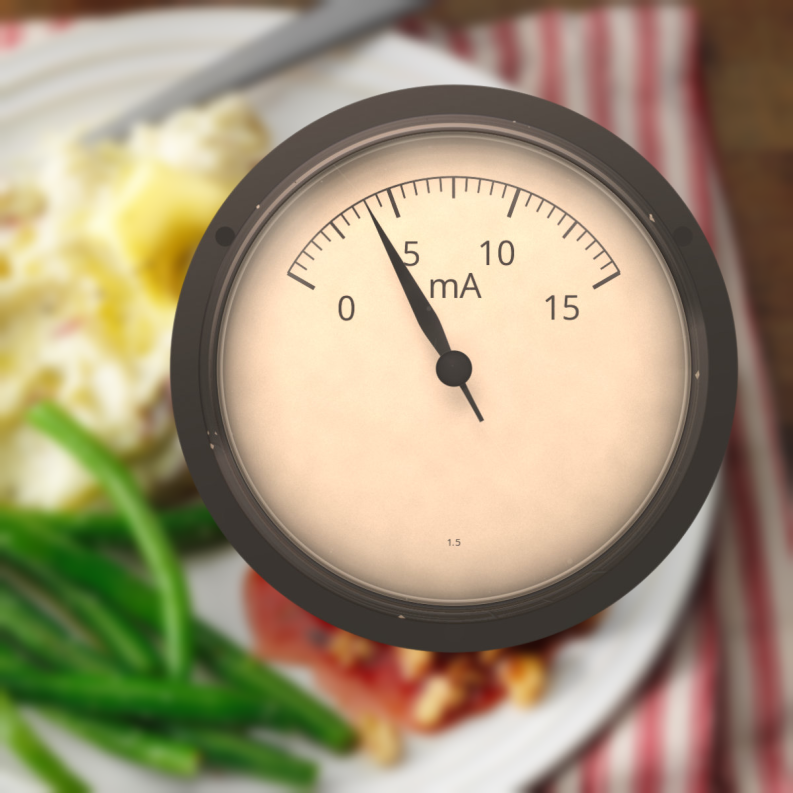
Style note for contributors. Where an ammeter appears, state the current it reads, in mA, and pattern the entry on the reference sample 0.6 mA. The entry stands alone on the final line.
4 mA
